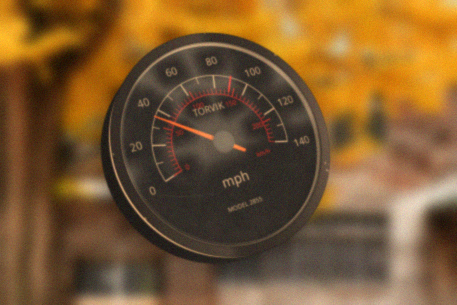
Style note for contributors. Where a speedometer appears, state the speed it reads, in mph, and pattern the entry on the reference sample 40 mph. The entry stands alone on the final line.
35 mph
